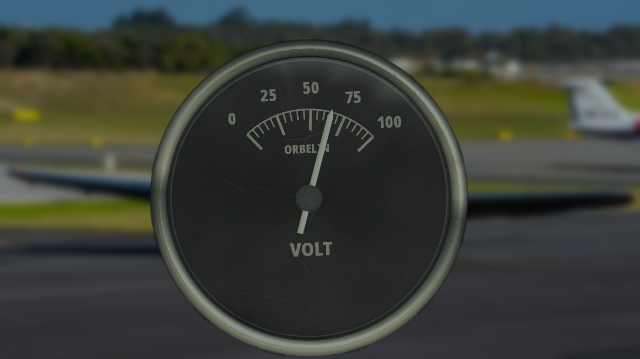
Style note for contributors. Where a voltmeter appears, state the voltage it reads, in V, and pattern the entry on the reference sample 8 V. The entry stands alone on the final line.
65 V
